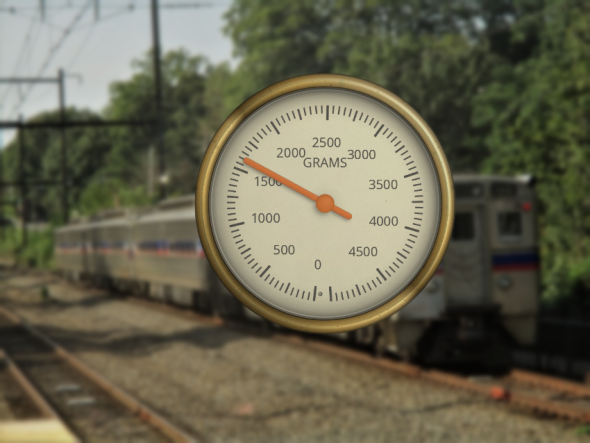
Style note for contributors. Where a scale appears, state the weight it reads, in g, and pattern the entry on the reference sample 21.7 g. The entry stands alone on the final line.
1600 g
